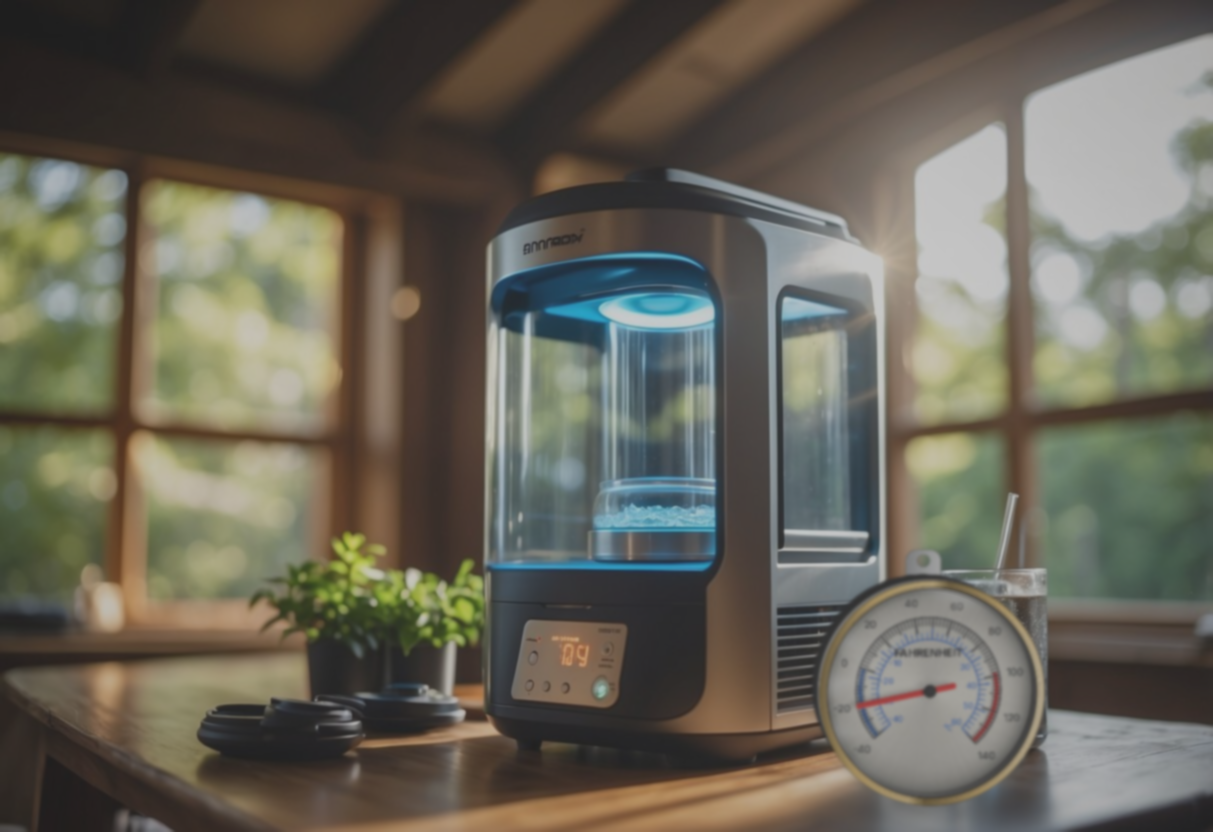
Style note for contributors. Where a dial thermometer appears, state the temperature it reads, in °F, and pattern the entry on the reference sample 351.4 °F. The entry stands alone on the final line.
-20 °F
